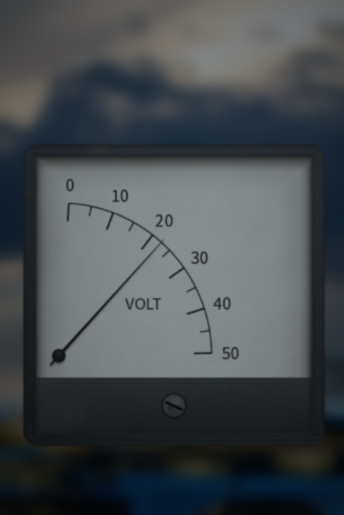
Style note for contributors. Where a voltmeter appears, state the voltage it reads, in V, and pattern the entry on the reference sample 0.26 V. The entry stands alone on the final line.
22.5 V
